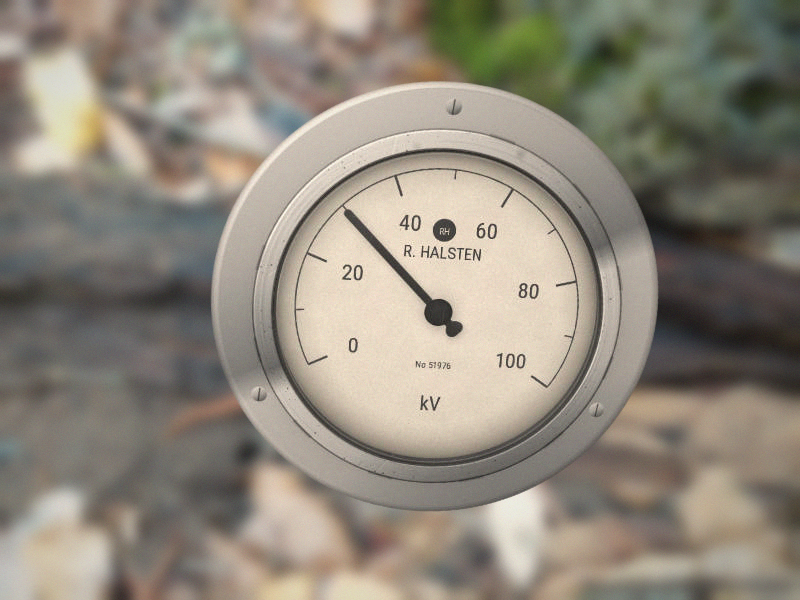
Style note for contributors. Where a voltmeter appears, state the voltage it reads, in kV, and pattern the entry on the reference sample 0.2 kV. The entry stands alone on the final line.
30 kV
